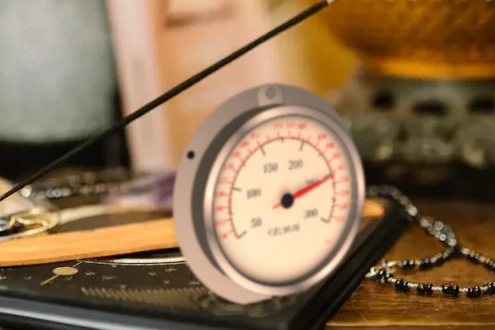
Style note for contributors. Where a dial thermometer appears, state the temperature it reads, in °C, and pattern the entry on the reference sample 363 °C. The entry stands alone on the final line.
250 °C
